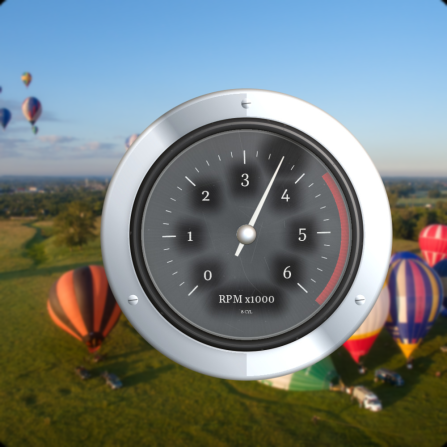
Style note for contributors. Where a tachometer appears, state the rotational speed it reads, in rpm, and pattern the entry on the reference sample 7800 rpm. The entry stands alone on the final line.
3600 rpm
